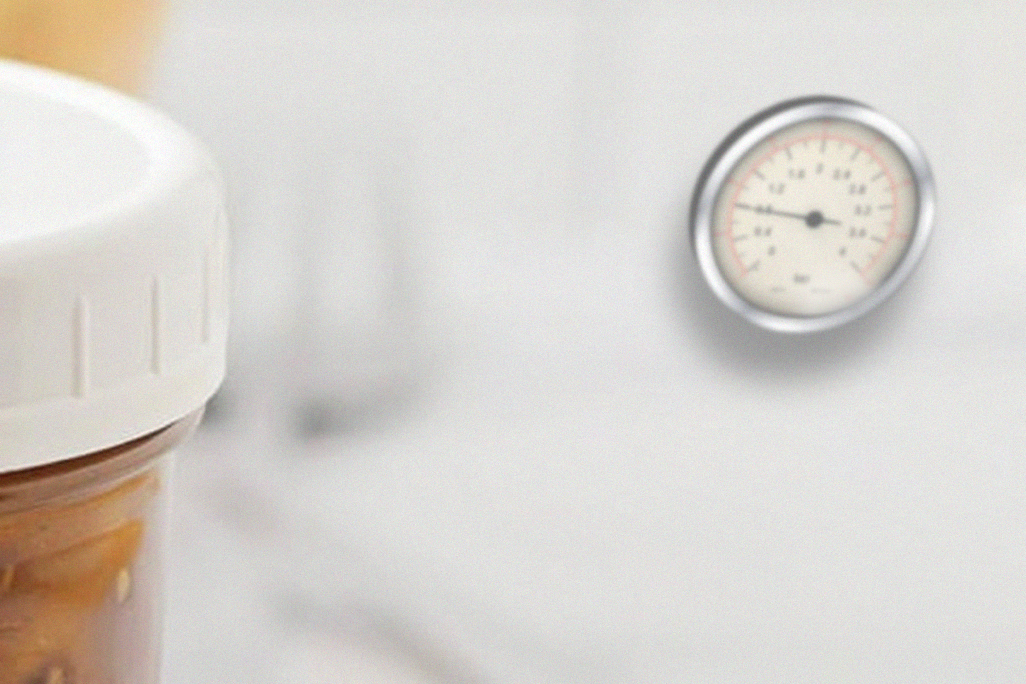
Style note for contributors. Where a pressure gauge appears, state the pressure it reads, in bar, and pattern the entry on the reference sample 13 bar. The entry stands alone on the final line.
0.8 bar
